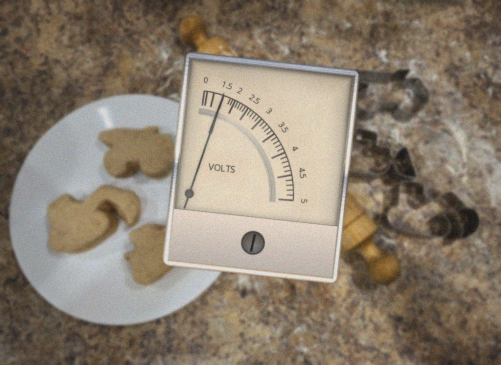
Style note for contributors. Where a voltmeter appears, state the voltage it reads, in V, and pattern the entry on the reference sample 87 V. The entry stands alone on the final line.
1.5 V
